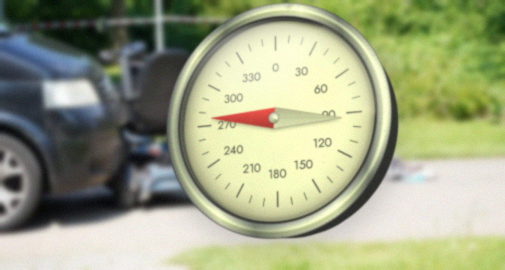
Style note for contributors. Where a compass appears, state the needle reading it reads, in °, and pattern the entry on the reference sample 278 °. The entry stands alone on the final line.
275 °
